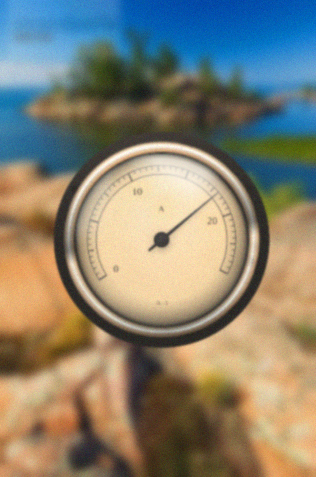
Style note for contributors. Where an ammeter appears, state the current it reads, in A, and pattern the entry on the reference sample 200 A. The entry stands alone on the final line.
18 A
